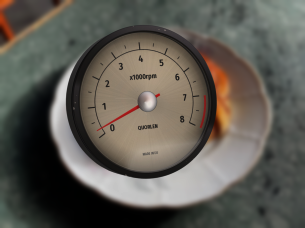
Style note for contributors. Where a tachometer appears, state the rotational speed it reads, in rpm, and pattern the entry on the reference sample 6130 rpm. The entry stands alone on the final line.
250 rpm
